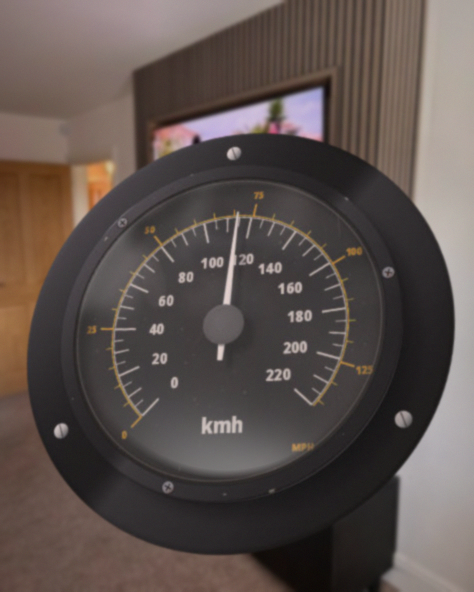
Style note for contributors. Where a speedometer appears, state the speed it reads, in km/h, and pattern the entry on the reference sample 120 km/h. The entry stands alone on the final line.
115 km/h
